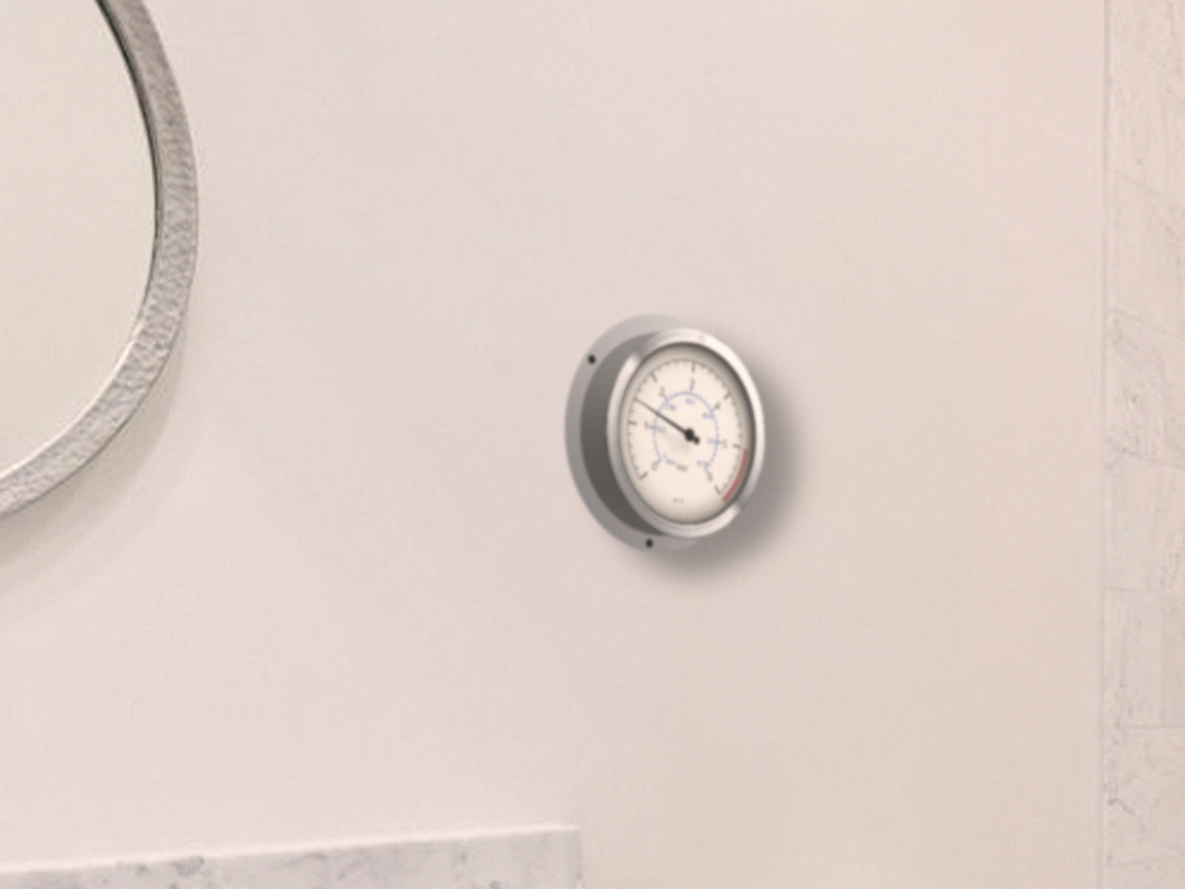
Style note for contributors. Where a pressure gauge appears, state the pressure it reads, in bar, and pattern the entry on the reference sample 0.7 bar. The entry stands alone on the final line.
1.4 bar
